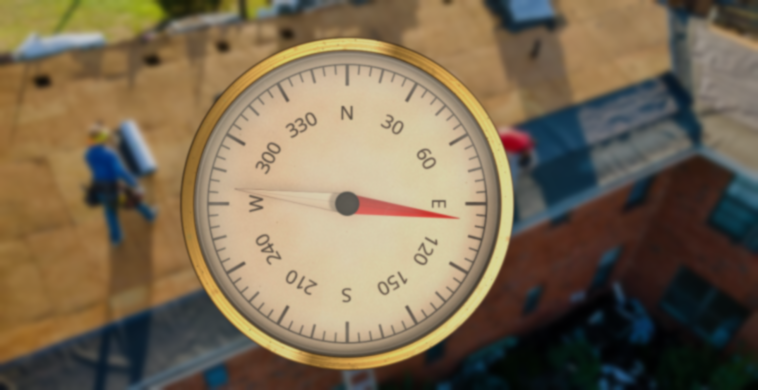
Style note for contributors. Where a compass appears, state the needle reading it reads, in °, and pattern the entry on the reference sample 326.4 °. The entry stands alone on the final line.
97.5 °
